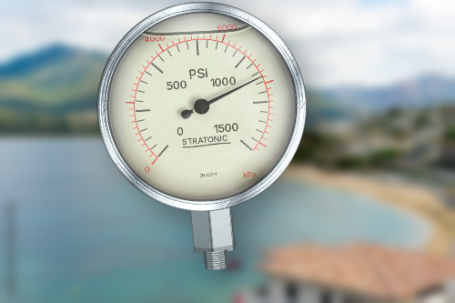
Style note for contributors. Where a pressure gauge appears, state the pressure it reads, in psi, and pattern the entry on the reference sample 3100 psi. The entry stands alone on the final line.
1125 psi
